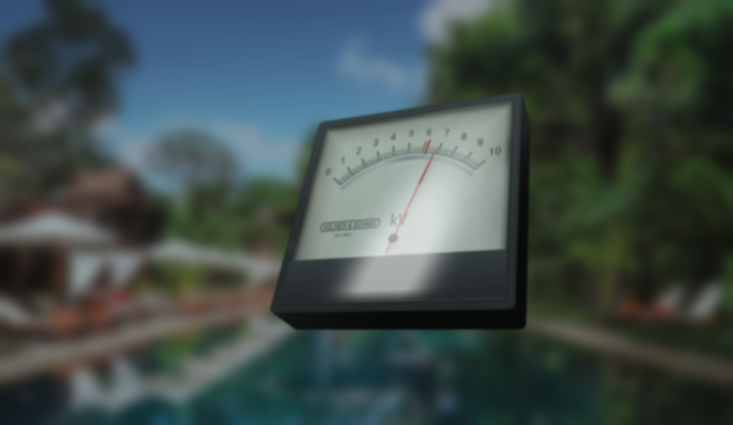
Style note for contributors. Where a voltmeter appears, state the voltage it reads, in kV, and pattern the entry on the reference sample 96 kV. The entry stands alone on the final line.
7 kV
